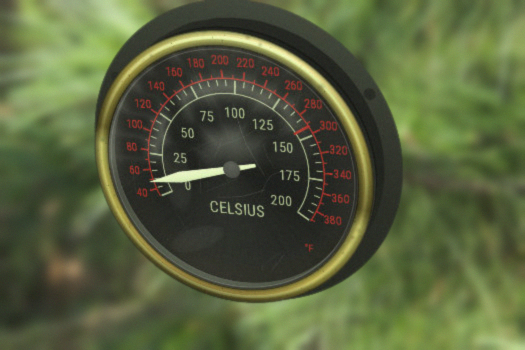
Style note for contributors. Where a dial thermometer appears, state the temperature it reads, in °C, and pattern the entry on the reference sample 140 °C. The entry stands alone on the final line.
10 °C
